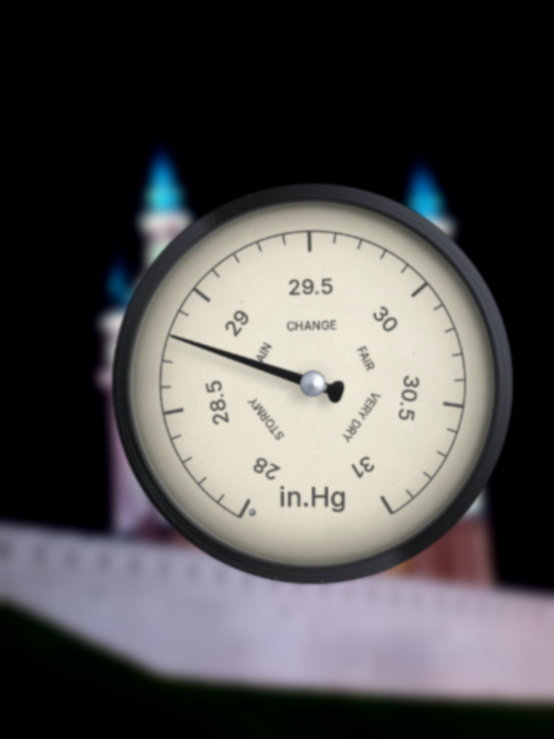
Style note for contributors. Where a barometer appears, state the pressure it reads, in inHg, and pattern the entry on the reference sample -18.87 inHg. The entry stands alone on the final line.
28.8 inHg
